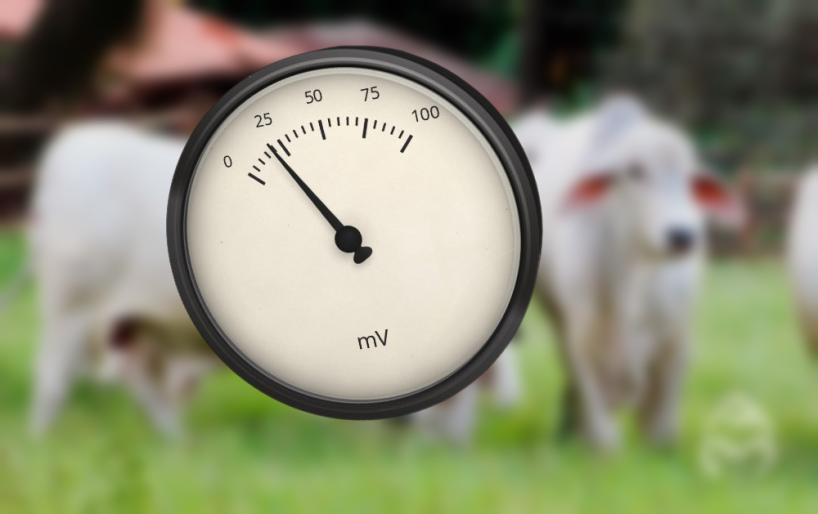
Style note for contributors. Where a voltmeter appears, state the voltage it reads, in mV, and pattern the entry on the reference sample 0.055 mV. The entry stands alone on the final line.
20 mV
